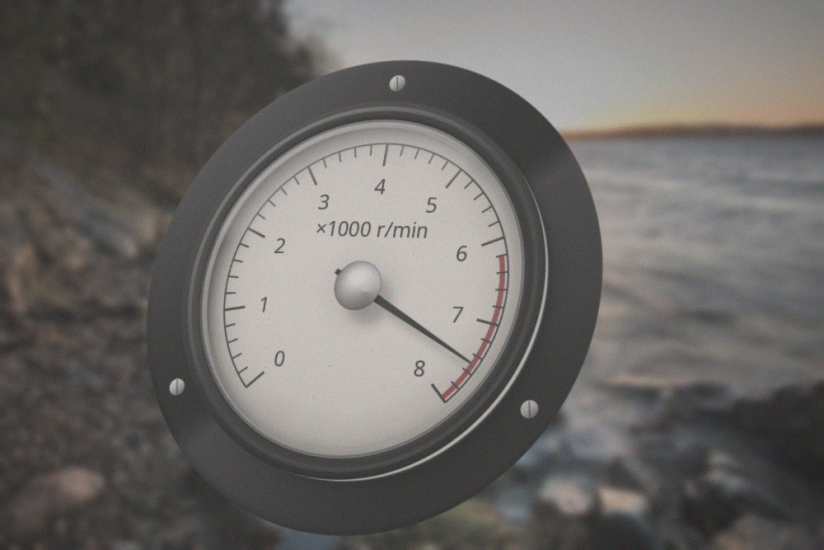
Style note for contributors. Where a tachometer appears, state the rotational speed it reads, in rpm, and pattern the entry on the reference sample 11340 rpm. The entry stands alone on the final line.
7500 rpm
